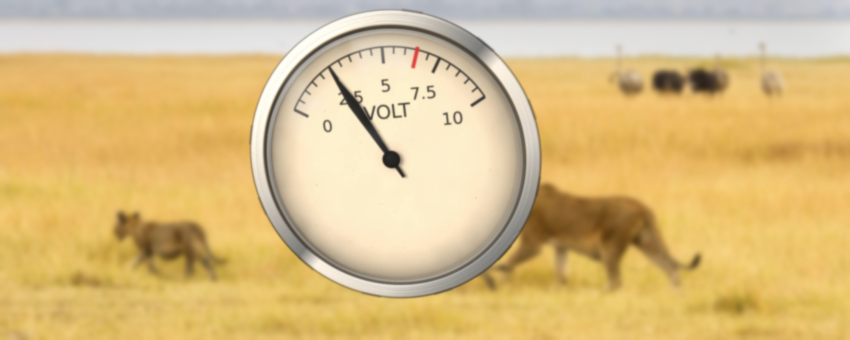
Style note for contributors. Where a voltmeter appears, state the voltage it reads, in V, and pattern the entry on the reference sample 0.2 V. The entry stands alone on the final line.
2.5 V
